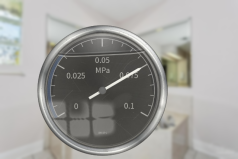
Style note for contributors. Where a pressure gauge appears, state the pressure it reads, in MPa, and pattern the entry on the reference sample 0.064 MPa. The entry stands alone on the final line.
0.075 MPa
